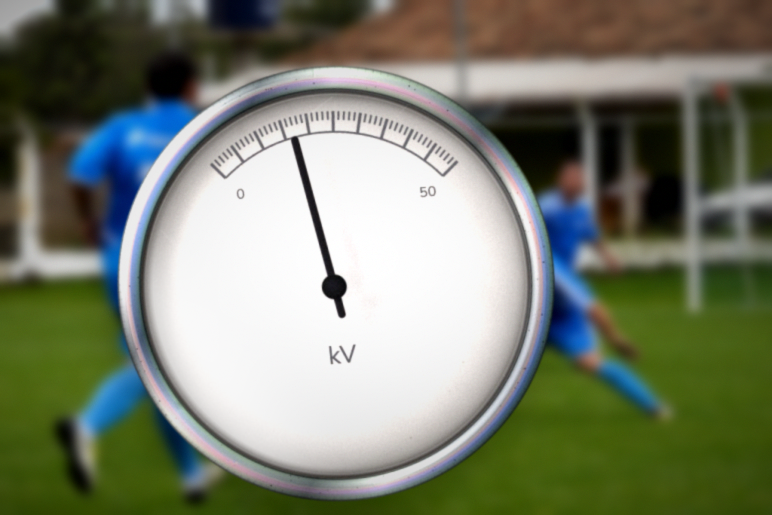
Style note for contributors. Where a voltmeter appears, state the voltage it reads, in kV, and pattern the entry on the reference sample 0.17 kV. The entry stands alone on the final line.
17 kV
